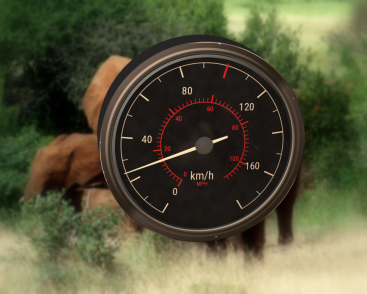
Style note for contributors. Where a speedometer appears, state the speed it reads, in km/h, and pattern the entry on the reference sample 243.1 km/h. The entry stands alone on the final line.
25 km/h
